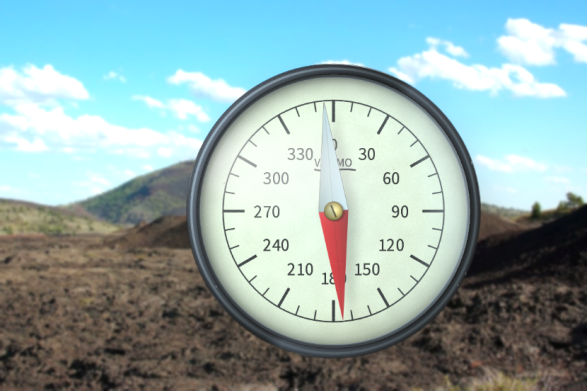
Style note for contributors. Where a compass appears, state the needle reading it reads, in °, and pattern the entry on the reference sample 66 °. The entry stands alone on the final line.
175 °
